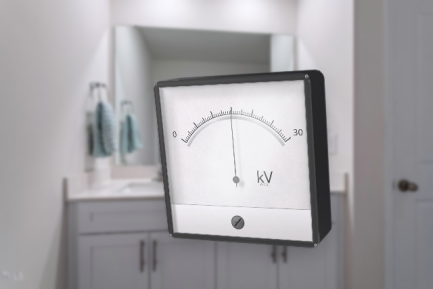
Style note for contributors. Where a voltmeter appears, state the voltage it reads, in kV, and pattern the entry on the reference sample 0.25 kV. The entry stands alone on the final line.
15 kV
